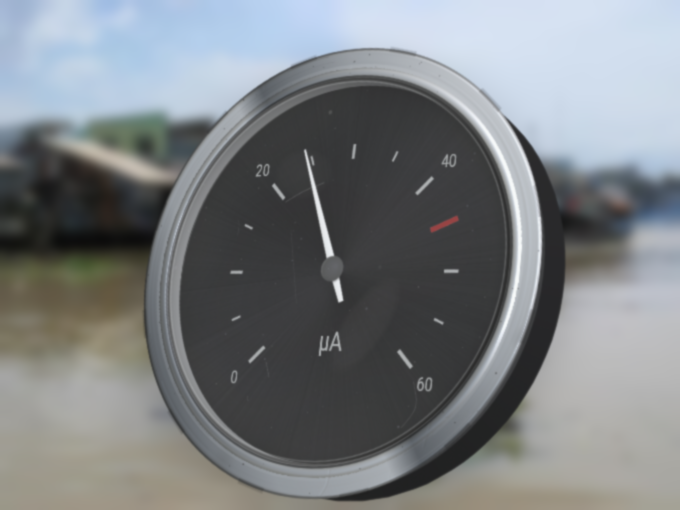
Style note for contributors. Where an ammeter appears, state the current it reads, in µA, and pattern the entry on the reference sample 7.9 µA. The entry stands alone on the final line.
25 µA
